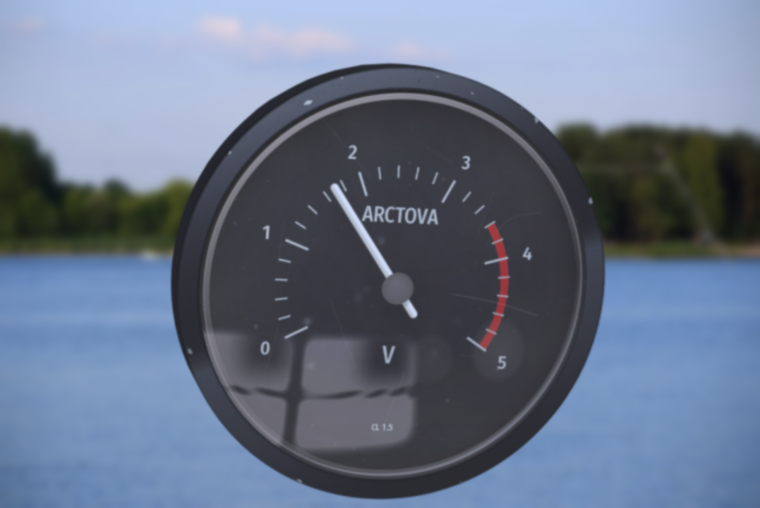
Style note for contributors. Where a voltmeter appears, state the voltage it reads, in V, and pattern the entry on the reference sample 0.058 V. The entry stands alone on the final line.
1.7 V
